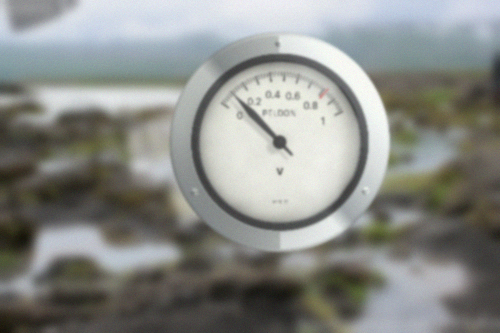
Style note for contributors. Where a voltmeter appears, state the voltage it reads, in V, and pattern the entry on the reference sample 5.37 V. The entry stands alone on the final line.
0.1 V
